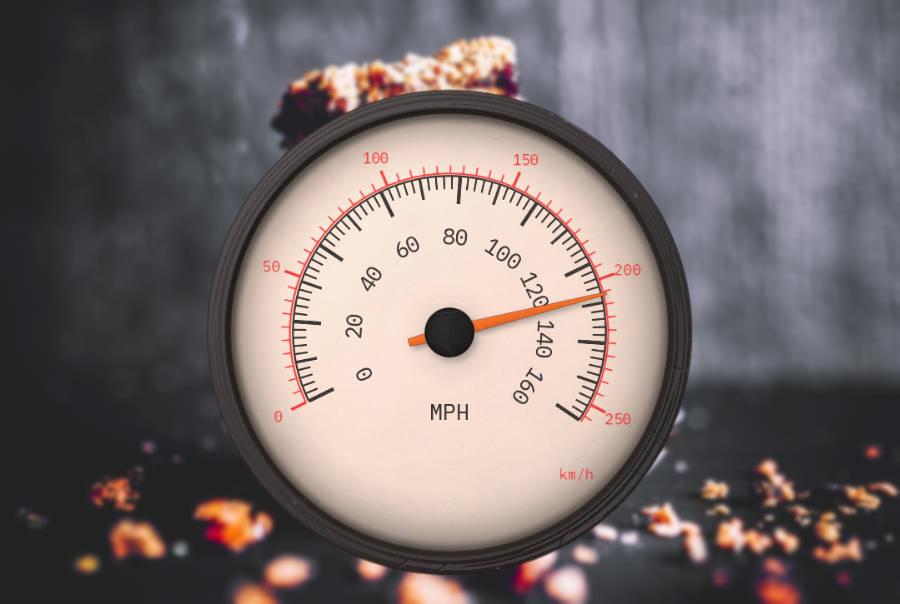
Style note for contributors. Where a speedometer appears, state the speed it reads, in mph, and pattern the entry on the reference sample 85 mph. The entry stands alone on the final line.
128 mph
